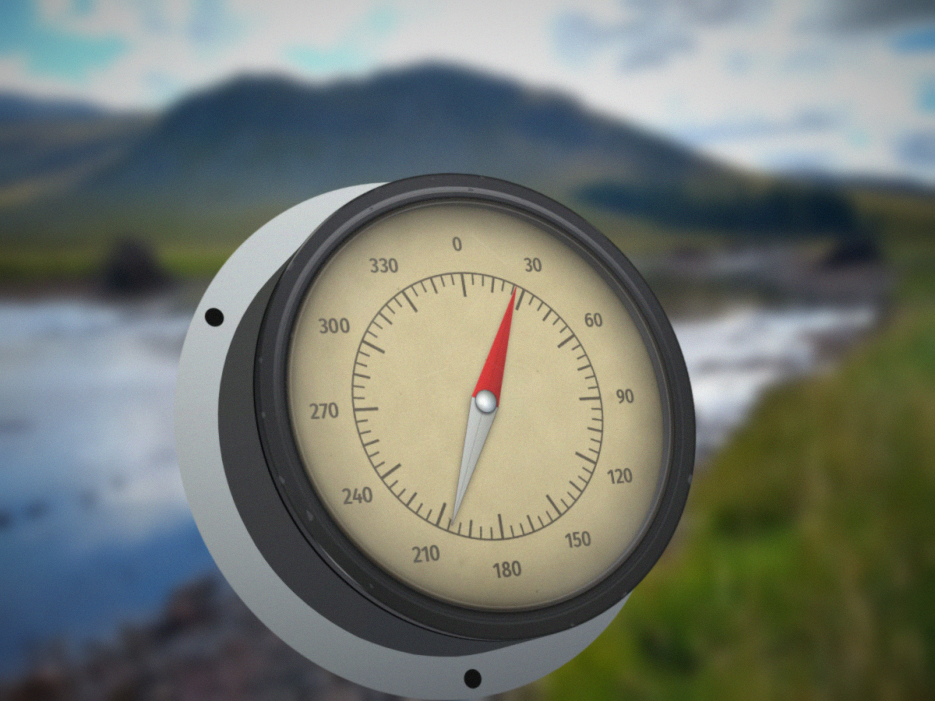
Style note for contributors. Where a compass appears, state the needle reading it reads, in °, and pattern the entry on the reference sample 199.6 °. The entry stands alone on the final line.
25 °
